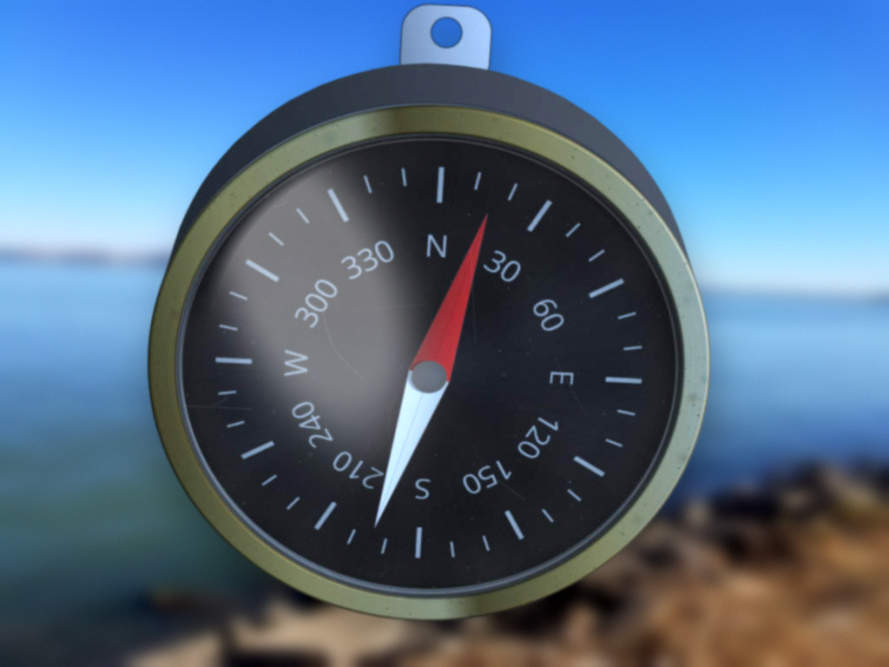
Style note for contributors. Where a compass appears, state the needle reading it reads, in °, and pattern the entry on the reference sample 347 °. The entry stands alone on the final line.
15 °
